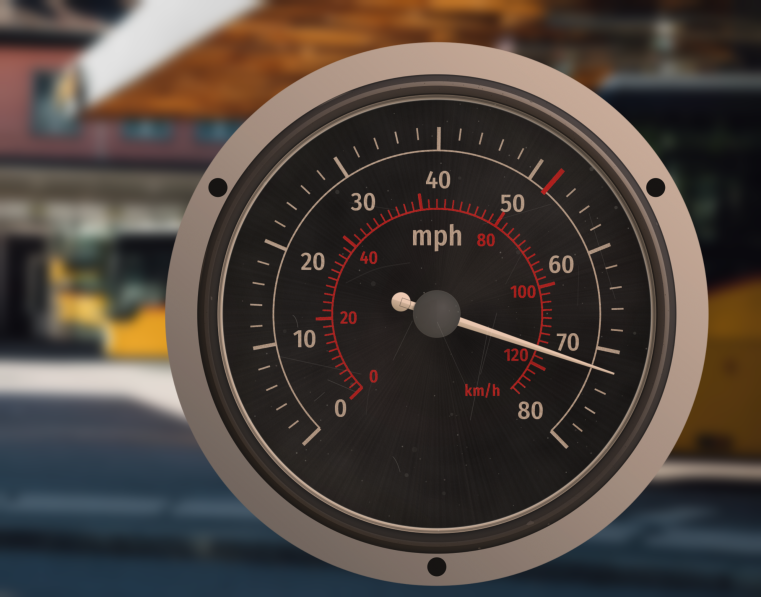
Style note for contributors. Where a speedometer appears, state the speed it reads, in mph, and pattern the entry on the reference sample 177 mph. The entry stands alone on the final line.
72 mph
